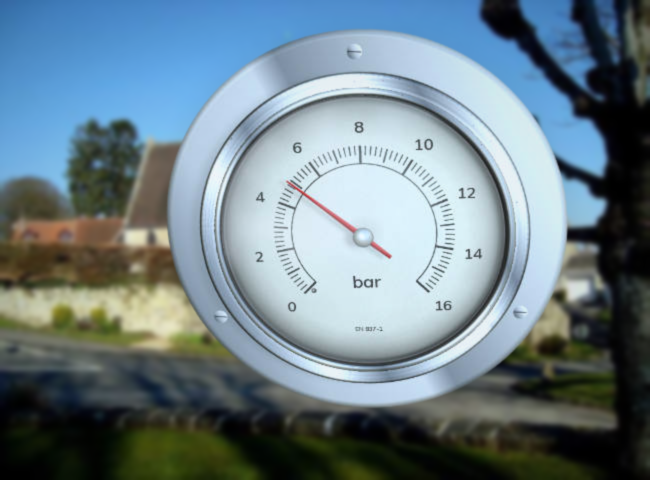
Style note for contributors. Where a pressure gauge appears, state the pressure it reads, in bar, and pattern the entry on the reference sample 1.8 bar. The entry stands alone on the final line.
5 bar
